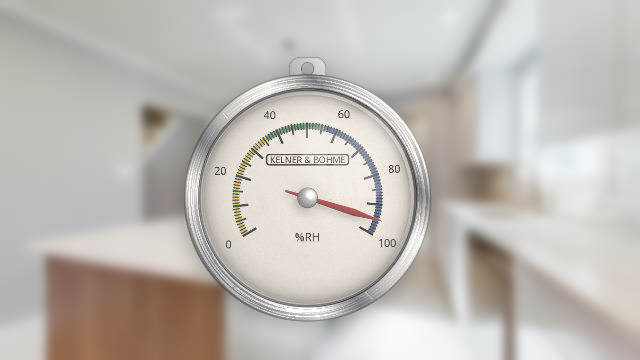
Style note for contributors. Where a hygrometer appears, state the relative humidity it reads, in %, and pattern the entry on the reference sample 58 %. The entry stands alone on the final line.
95 %
